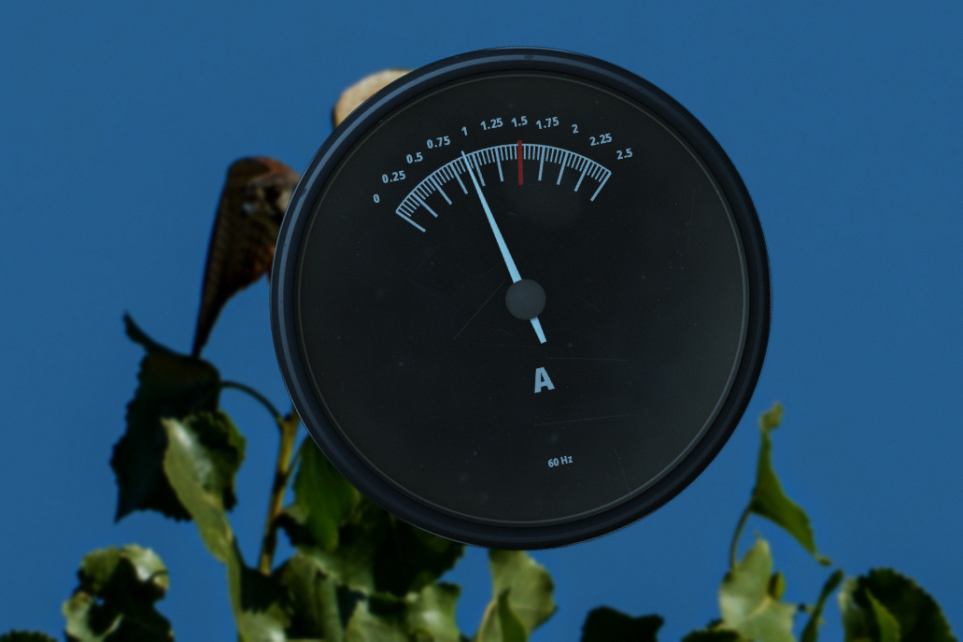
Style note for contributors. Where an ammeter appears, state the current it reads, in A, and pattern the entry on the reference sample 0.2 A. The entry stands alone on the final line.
0.9 A
